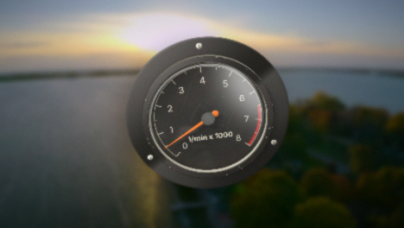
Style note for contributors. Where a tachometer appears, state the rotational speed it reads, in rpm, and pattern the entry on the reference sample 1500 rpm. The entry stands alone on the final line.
500 rpm
